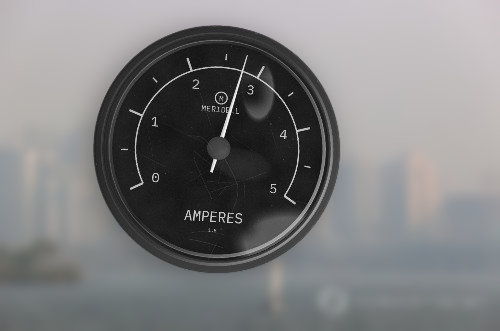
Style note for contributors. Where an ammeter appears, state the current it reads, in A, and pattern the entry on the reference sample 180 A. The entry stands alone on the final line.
2.75 A
